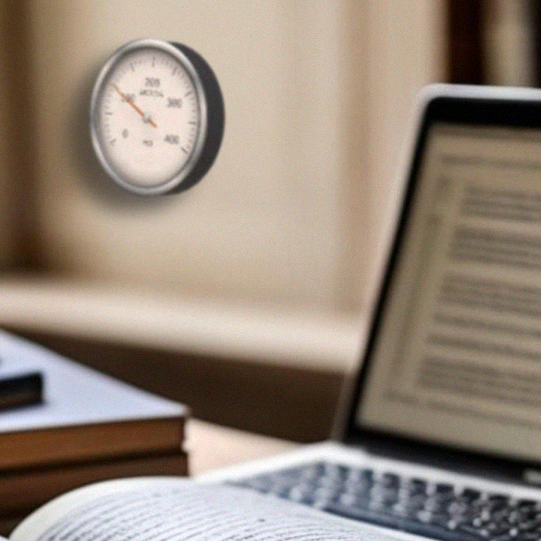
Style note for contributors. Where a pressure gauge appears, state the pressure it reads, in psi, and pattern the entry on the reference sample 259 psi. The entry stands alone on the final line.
100 psi
